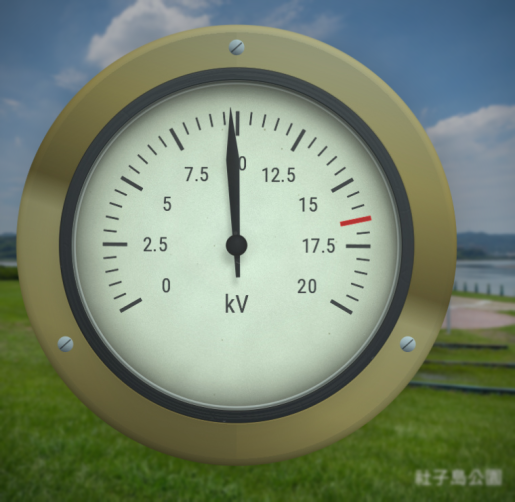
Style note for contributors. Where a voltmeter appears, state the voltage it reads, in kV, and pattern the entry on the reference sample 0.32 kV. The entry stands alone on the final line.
9.75 kV
